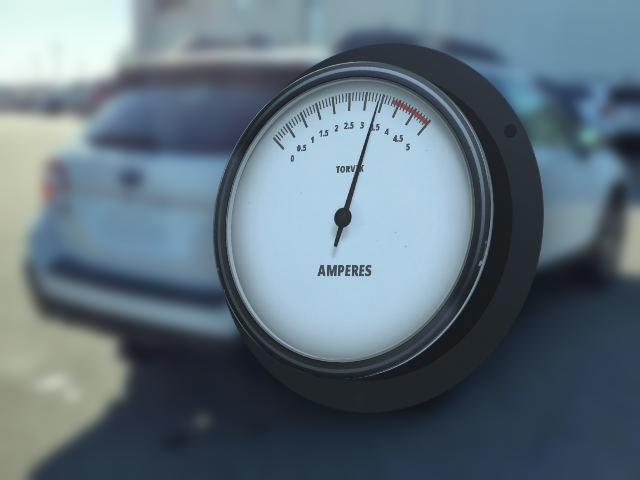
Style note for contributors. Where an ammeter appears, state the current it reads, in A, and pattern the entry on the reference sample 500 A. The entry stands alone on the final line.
3.5 A
